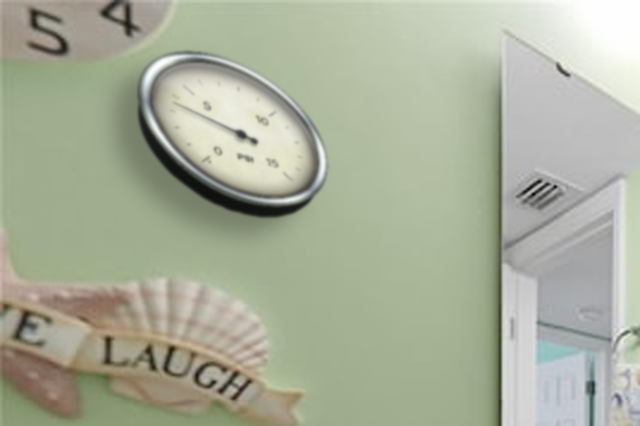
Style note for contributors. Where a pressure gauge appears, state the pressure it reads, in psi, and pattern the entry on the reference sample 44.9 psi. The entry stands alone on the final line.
3.5 psi
